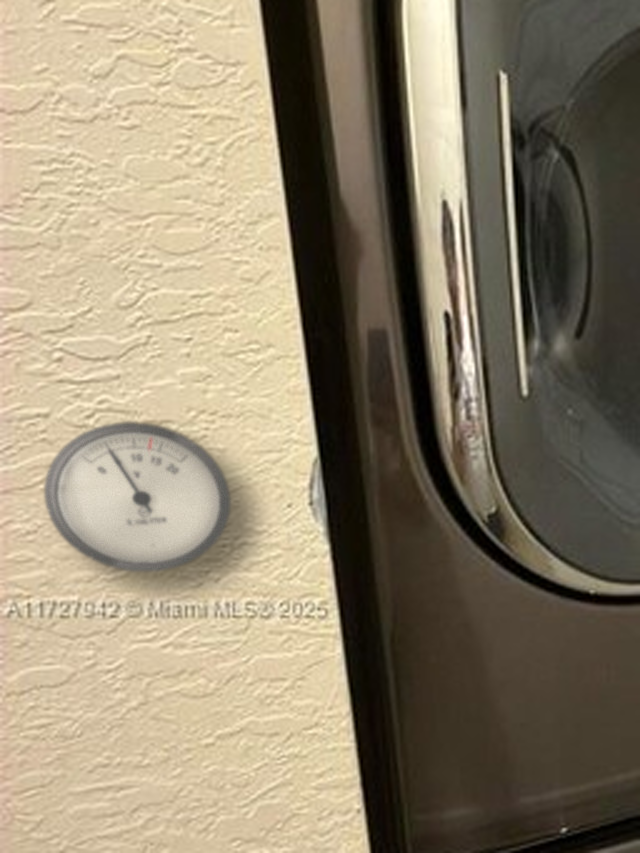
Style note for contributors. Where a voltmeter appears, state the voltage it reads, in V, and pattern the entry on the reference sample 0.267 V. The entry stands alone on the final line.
5 V
